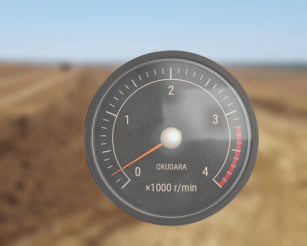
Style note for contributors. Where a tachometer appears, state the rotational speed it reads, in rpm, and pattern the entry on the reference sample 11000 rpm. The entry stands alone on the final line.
200 rpm
